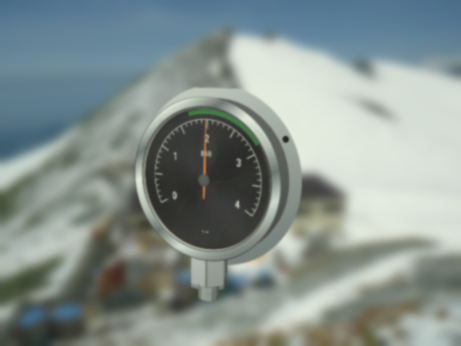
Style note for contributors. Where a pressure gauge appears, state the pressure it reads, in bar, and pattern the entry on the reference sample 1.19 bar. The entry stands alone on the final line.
2 bar
